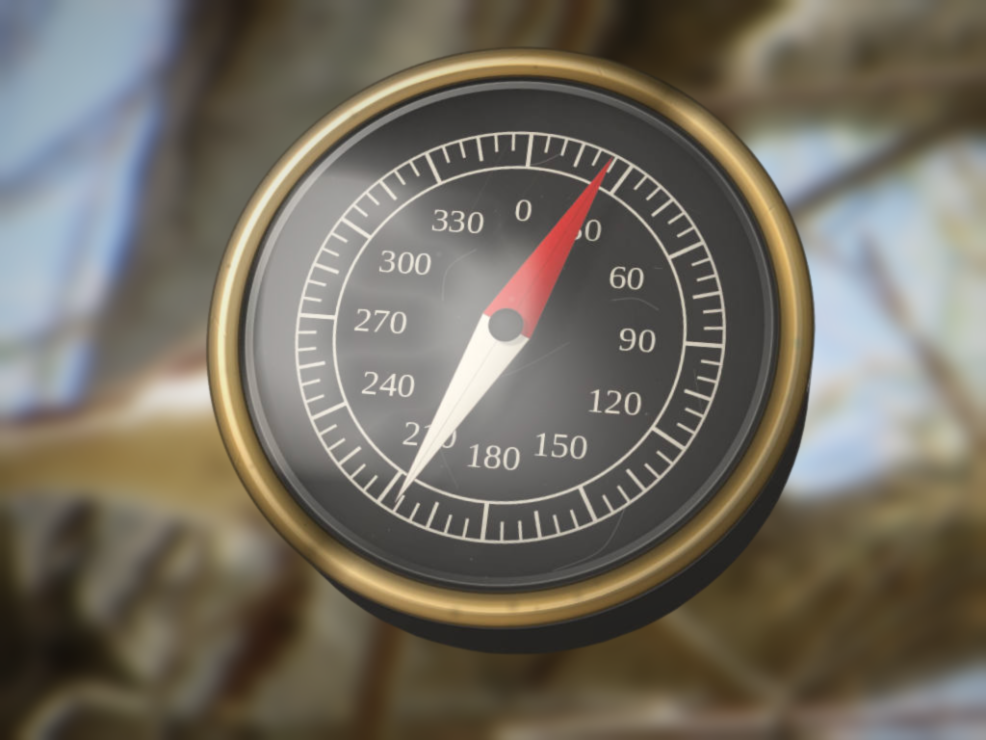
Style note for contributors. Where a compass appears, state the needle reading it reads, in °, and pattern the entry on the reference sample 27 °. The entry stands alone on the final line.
25 °
